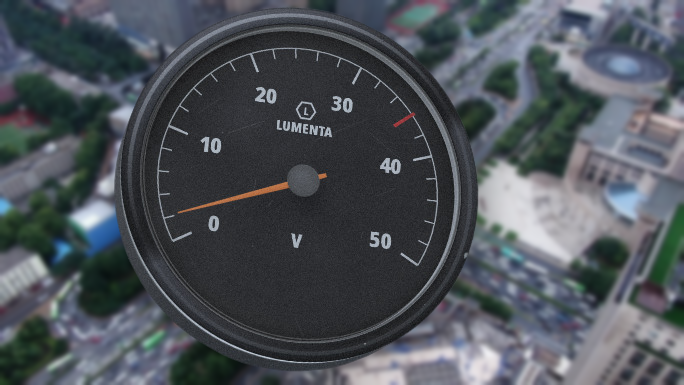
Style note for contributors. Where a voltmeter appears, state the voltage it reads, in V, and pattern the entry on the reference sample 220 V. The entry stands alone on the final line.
2 V
